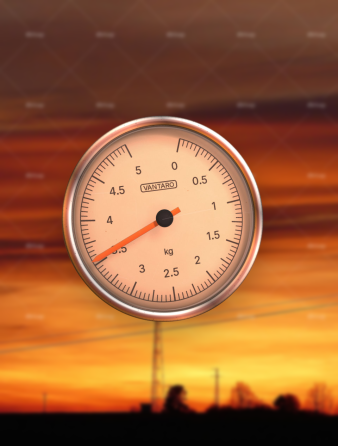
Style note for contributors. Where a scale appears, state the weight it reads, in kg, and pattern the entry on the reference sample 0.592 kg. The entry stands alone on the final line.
3.55 kg
